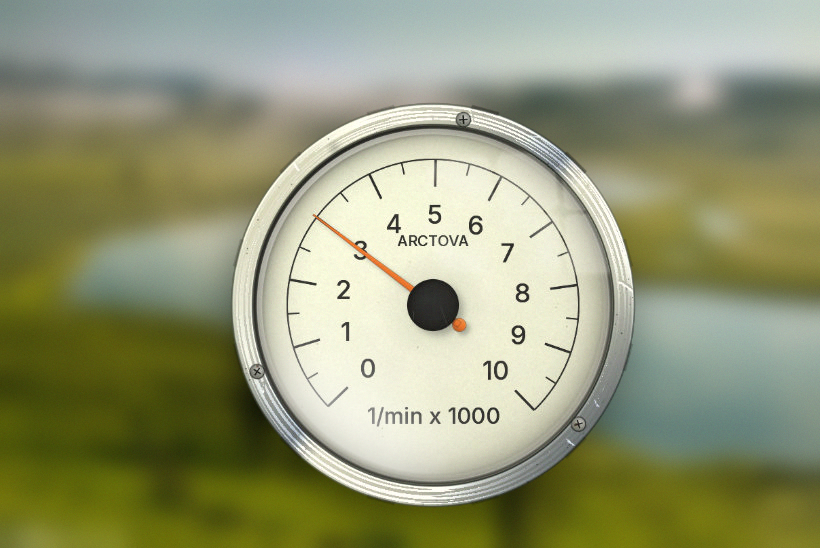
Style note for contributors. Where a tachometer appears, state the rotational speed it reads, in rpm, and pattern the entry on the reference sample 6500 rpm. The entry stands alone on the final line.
3000 rpm
